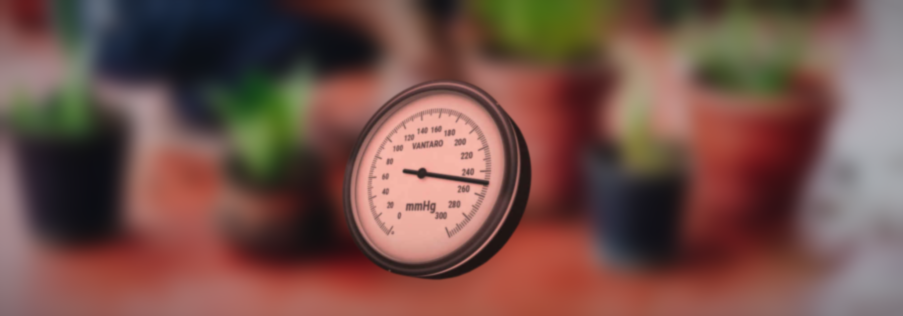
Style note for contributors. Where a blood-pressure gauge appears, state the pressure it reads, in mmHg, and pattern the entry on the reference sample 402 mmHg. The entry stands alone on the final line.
250 mmHg
